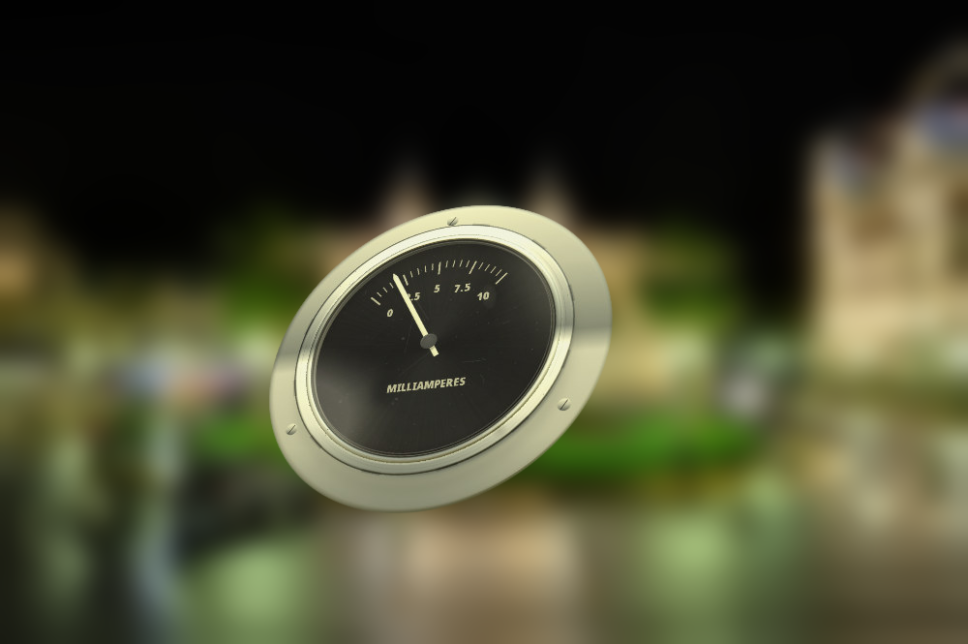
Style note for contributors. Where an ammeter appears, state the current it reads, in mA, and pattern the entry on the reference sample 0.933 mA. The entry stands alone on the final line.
2 mA
